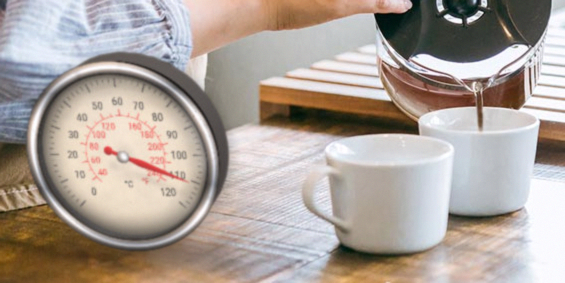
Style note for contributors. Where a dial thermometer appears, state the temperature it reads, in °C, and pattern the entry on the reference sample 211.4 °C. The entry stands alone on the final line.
110 °C
